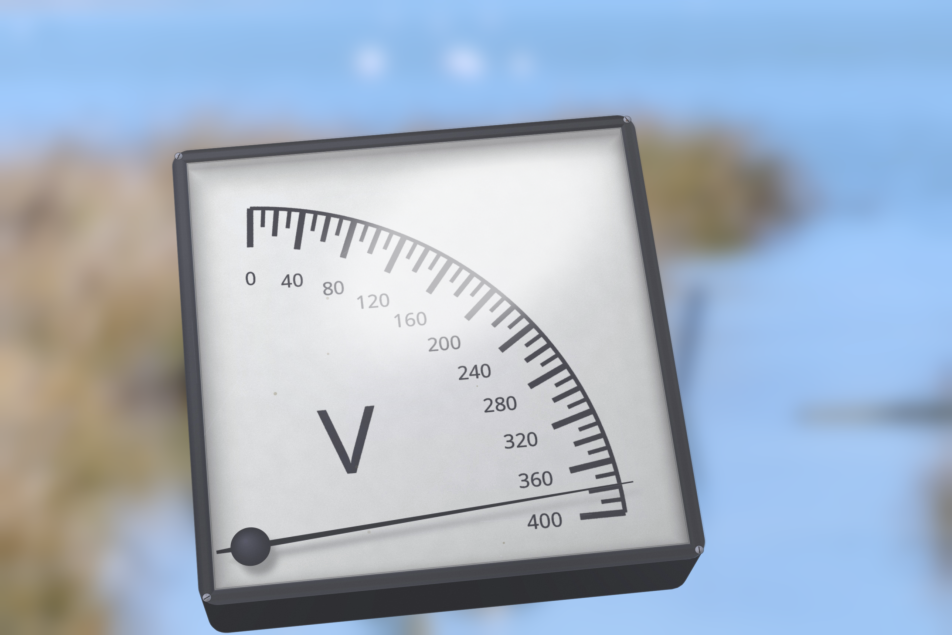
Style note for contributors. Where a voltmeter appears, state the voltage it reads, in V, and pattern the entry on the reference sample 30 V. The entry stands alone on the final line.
380 V
